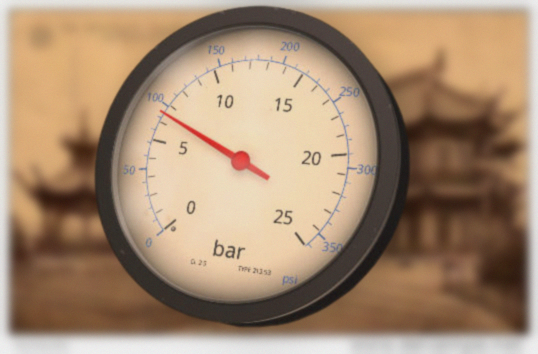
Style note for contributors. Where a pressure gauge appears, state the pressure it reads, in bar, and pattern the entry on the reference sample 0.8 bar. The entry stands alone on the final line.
6.5 bar
